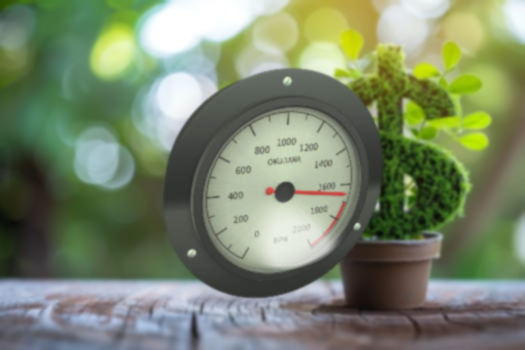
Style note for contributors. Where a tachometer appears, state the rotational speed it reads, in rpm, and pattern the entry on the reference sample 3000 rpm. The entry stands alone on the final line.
1650 rpm
